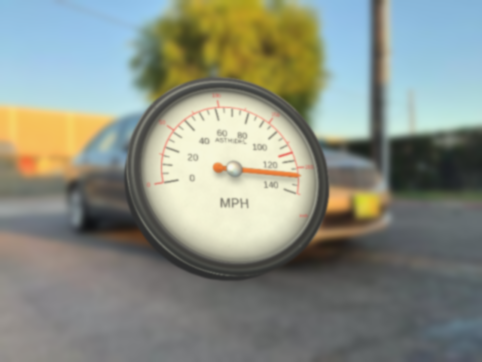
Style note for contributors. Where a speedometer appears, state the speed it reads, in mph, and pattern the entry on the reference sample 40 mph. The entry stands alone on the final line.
130 mph
